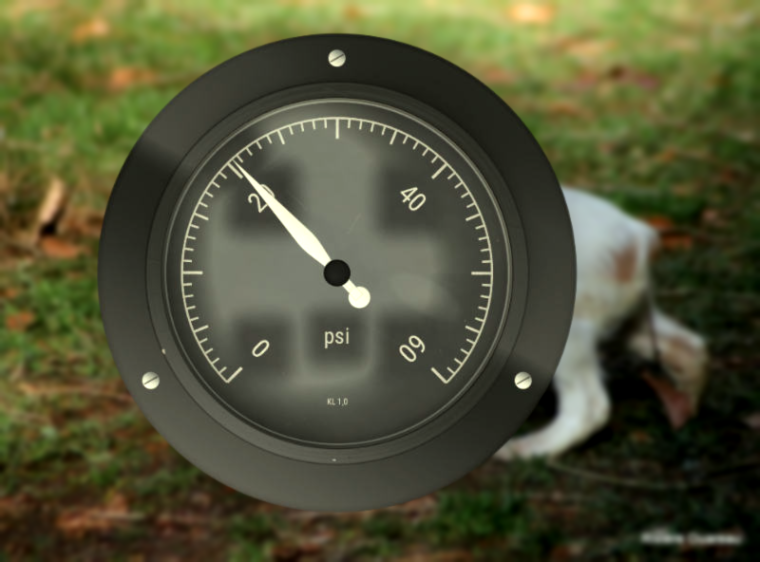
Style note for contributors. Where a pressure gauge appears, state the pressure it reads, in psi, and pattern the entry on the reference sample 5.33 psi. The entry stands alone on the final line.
20.5 psi
